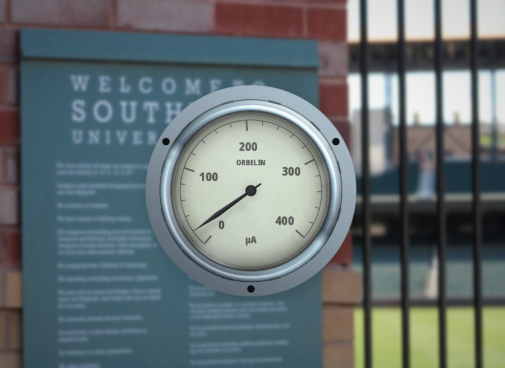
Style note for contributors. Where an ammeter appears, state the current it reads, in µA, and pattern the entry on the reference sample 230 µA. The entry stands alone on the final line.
20 µA
